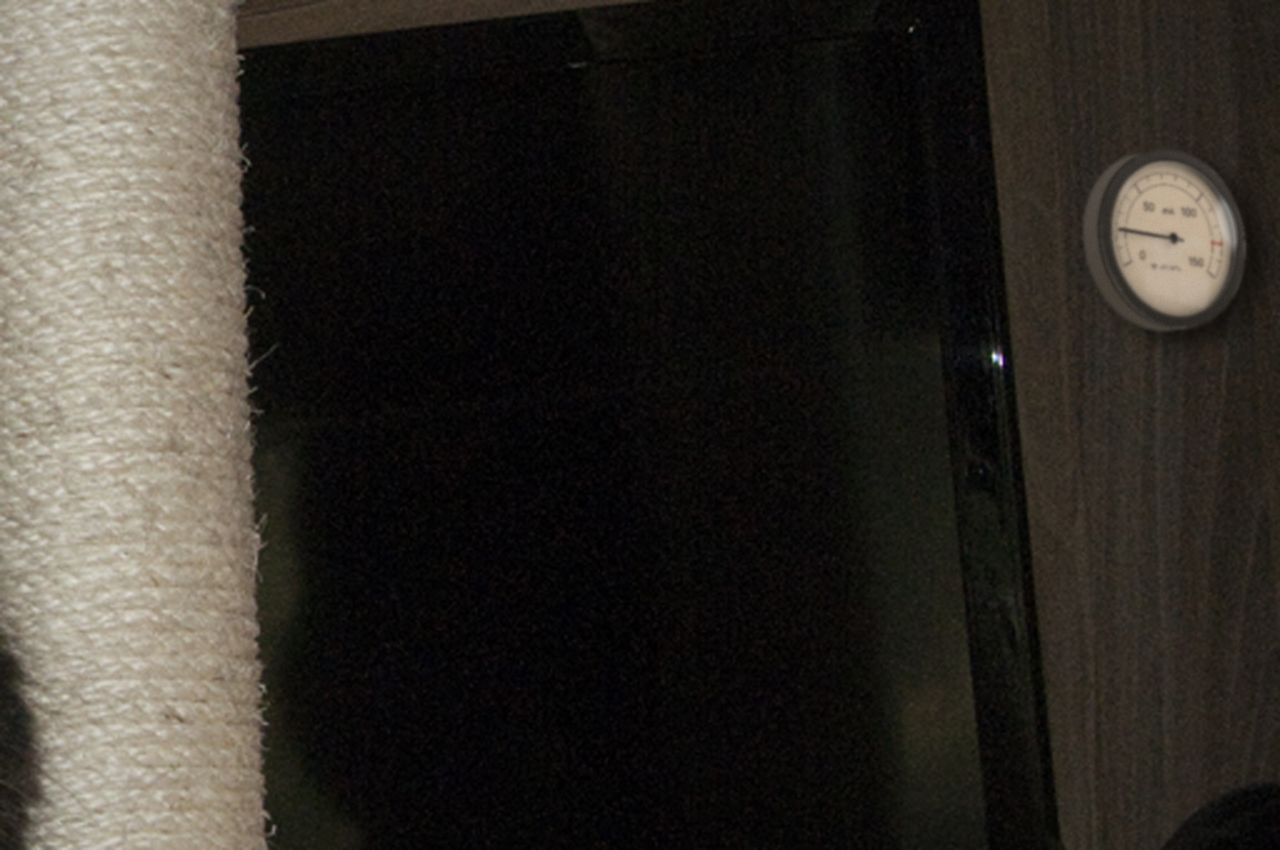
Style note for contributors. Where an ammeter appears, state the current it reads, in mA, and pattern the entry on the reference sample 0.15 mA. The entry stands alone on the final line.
20 mA
